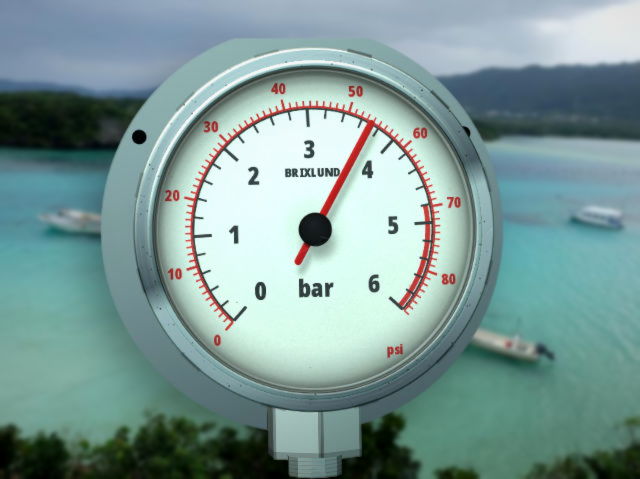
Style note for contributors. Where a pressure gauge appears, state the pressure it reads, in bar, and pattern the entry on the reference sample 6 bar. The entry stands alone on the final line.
3.7 bar
